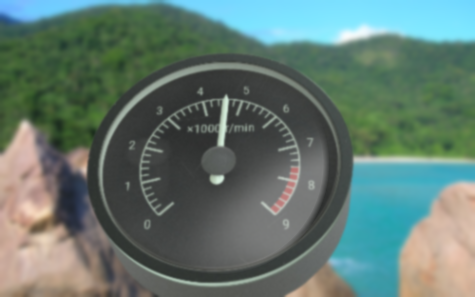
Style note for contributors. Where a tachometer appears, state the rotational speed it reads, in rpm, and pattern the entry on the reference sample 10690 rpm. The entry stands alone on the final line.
4600 rpm
